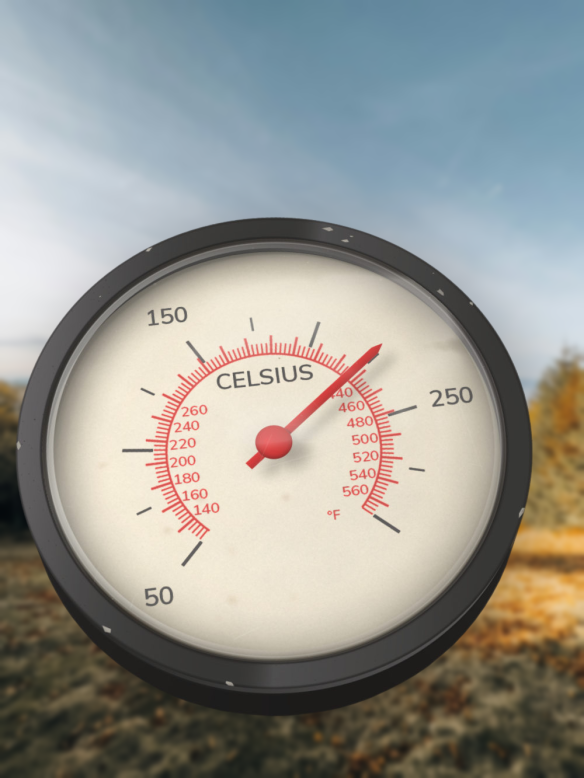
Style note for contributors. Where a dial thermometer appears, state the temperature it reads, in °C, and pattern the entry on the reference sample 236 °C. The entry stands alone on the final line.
225 °C
